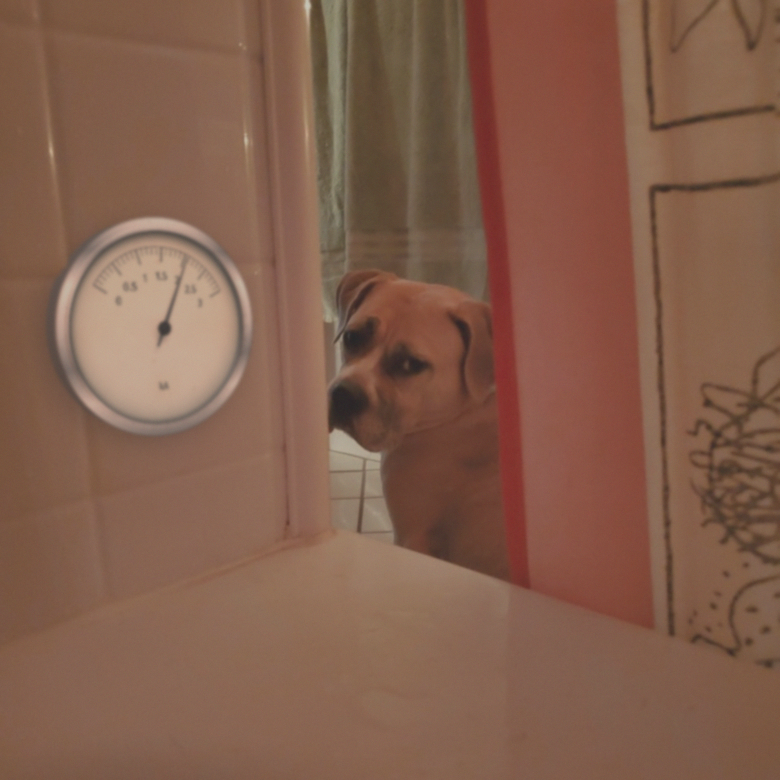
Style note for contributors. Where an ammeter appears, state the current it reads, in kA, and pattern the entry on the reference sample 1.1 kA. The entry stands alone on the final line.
2 kA
